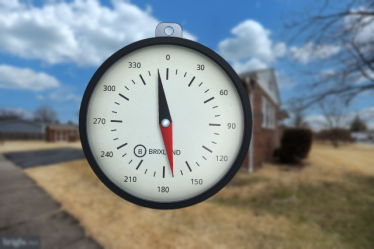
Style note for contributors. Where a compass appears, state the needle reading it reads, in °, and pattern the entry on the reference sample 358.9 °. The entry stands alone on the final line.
170 °
